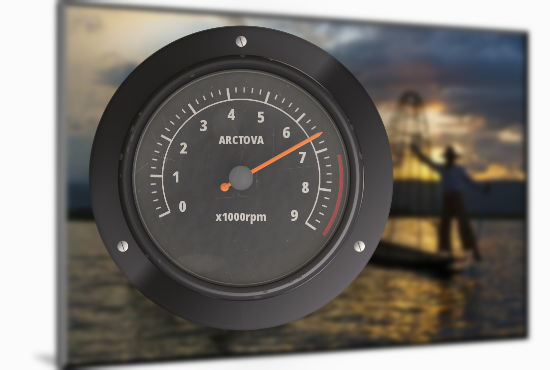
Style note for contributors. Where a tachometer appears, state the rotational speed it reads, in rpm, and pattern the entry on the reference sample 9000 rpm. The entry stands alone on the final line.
6600 rpm
